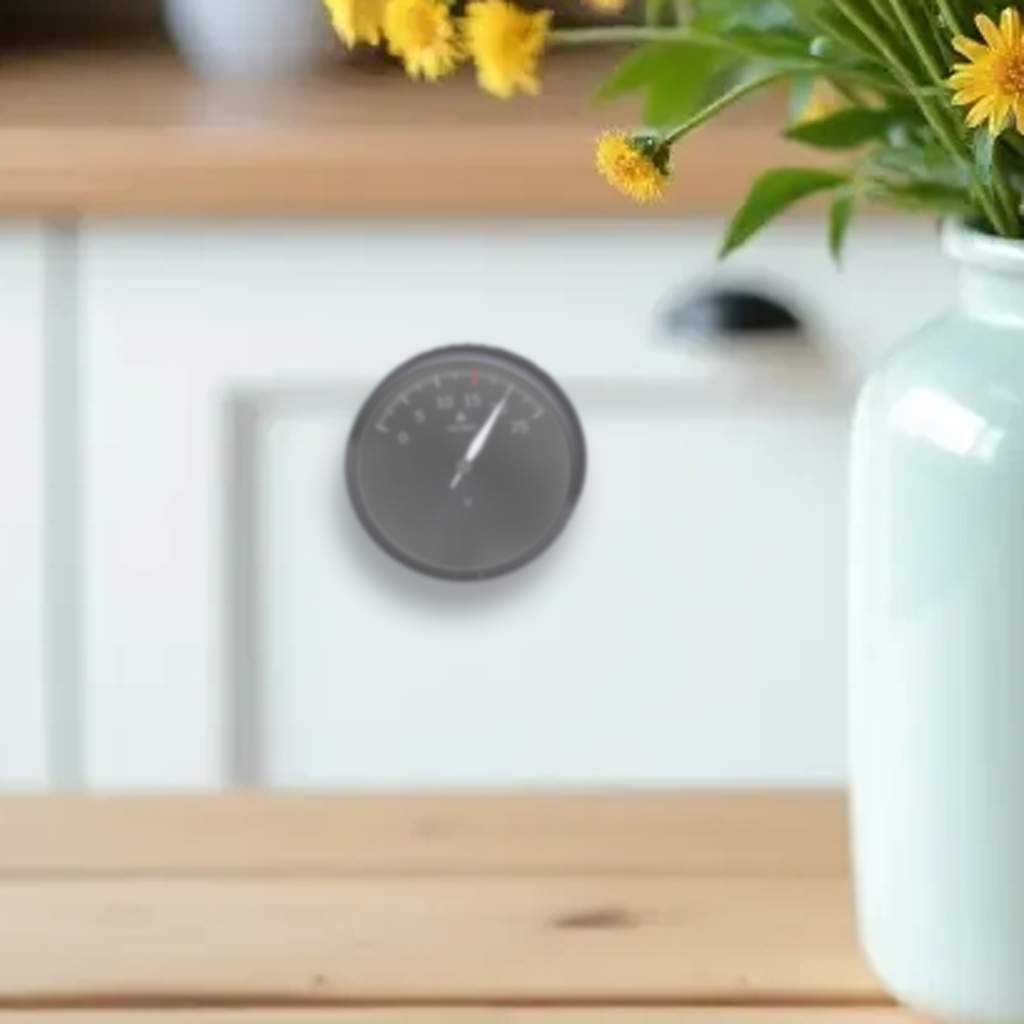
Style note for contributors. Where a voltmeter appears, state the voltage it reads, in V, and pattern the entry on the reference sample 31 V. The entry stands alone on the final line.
20 V
